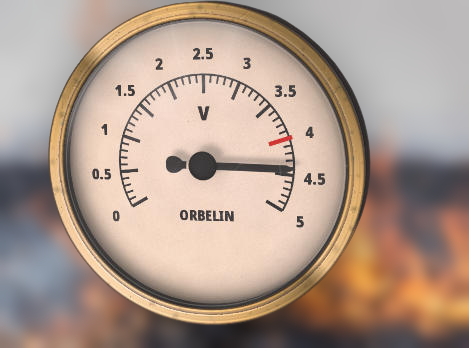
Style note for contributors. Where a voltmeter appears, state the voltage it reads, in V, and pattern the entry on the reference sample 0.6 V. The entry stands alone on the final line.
4.4 V
